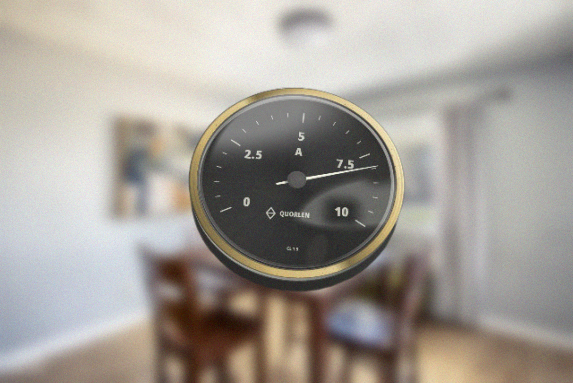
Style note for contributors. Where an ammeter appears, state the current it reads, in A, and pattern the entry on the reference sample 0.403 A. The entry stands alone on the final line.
8 A
